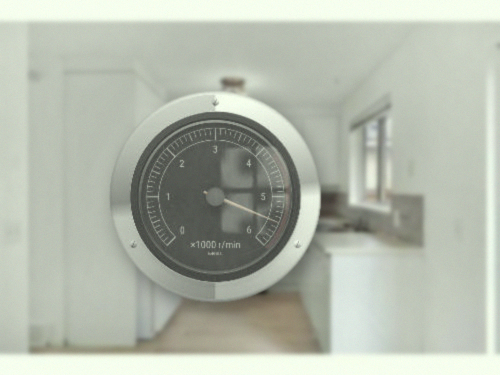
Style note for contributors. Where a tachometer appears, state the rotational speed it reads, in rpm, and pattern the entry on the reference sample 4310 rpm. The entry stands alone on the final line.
5500 rpm
